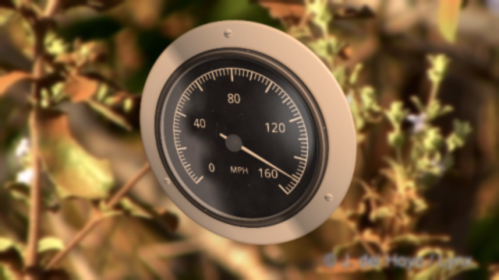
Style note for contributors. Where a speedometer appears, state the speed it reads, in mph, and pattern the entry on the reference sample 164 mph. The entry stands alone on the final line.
150 mph
